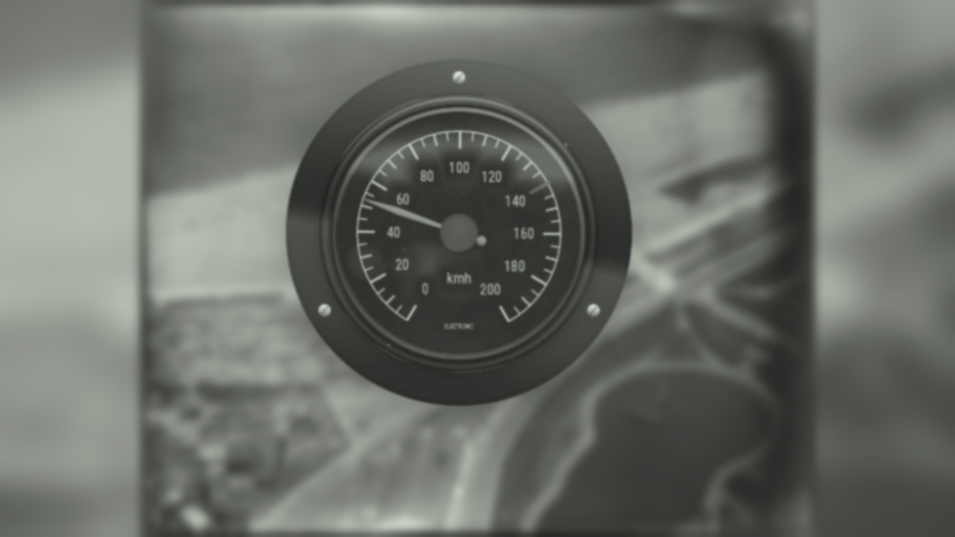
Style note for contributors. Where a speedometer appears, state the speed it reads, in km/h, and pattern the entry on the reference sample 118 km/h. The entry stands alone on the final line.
52.5 km/h
